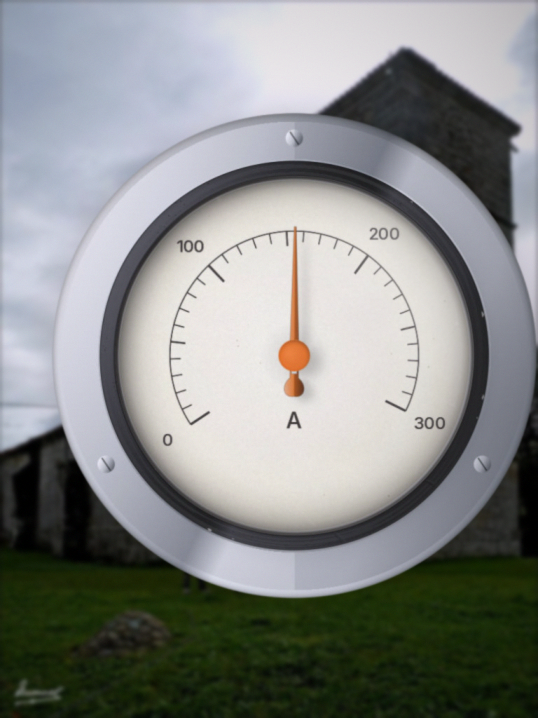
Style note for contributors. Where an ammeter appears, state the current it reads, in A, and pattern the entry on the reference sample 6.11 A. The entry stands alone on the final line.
155 A
